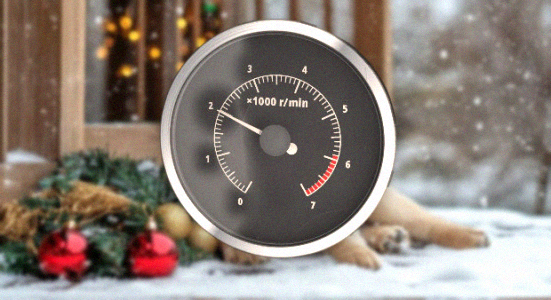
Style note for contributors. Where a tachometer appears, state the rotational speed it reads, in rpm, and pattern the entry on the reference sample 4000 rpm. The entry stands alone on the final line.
2000 rpm
